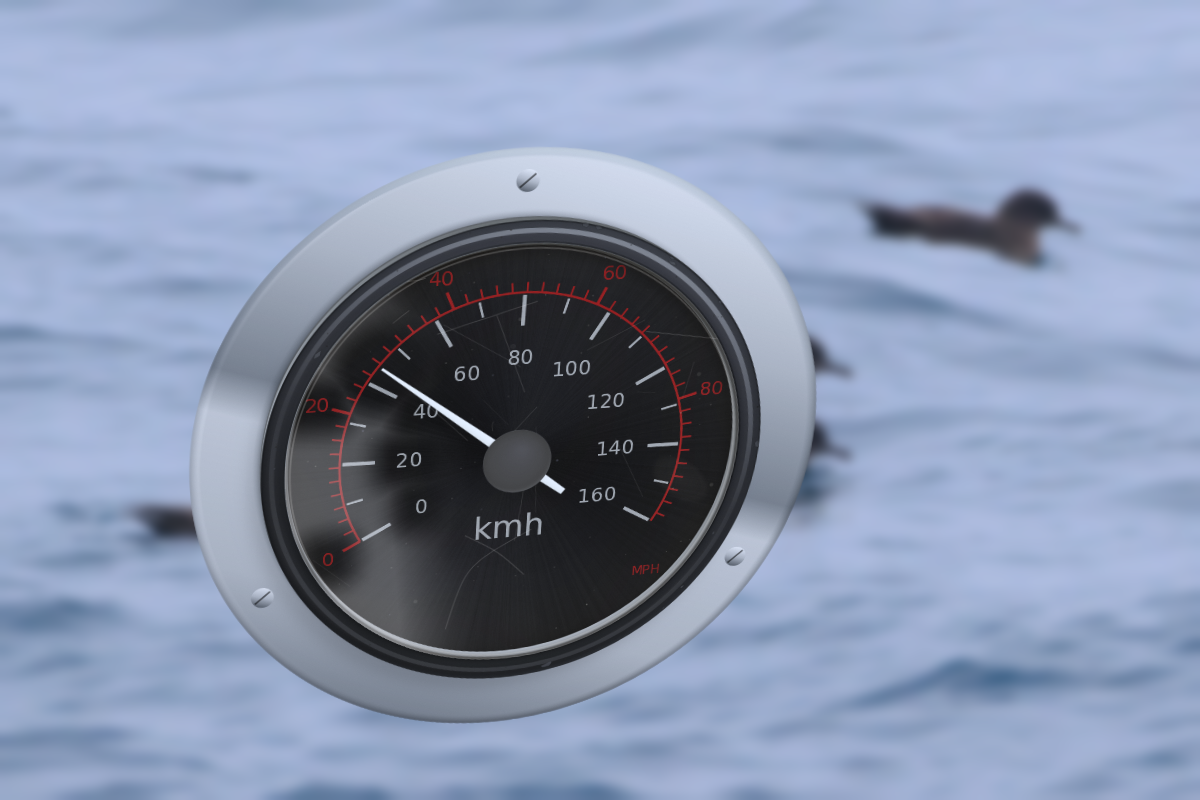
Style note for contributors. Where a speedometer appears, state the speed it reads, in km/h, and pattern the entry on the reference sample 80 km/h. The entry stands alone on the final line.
45 km/h
